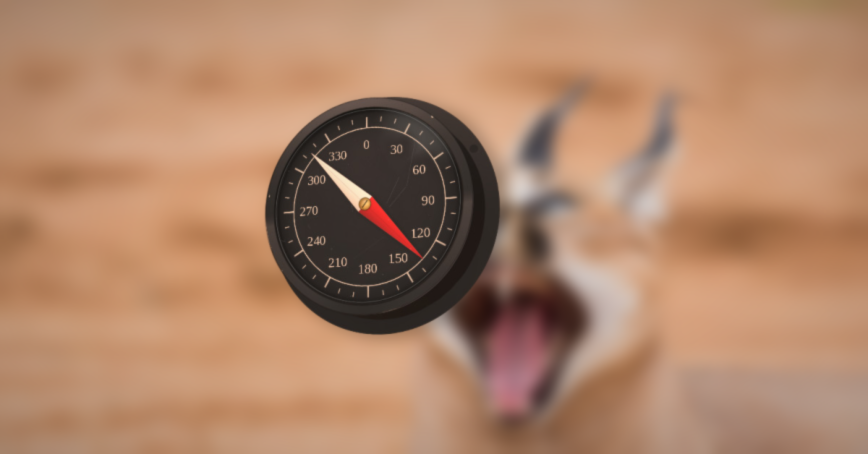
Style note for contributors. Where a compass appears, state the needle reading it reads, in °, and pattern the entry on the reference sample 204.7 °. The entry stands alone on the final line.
135 °
